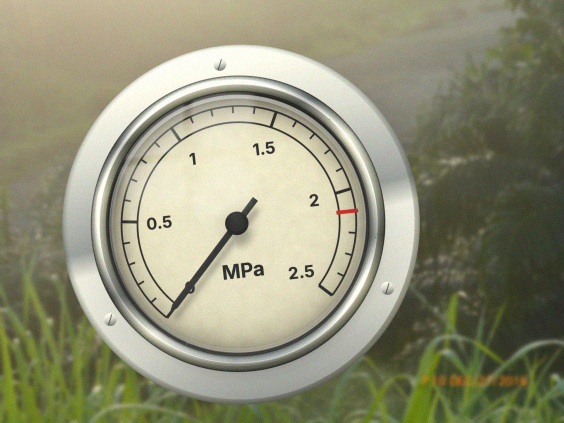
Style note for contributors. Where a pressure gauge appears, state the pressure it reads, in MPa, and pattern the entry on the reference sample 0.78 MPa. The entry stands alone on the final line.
0 MPa
